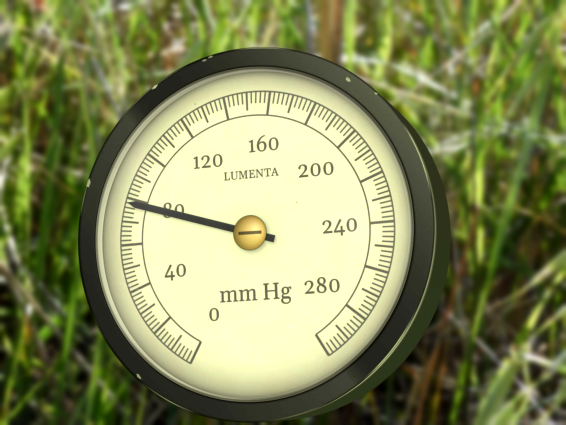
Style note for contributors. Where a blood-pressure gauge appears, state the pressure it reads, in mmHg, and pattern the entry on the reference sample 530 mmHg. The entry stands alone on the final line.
78 mmHg
